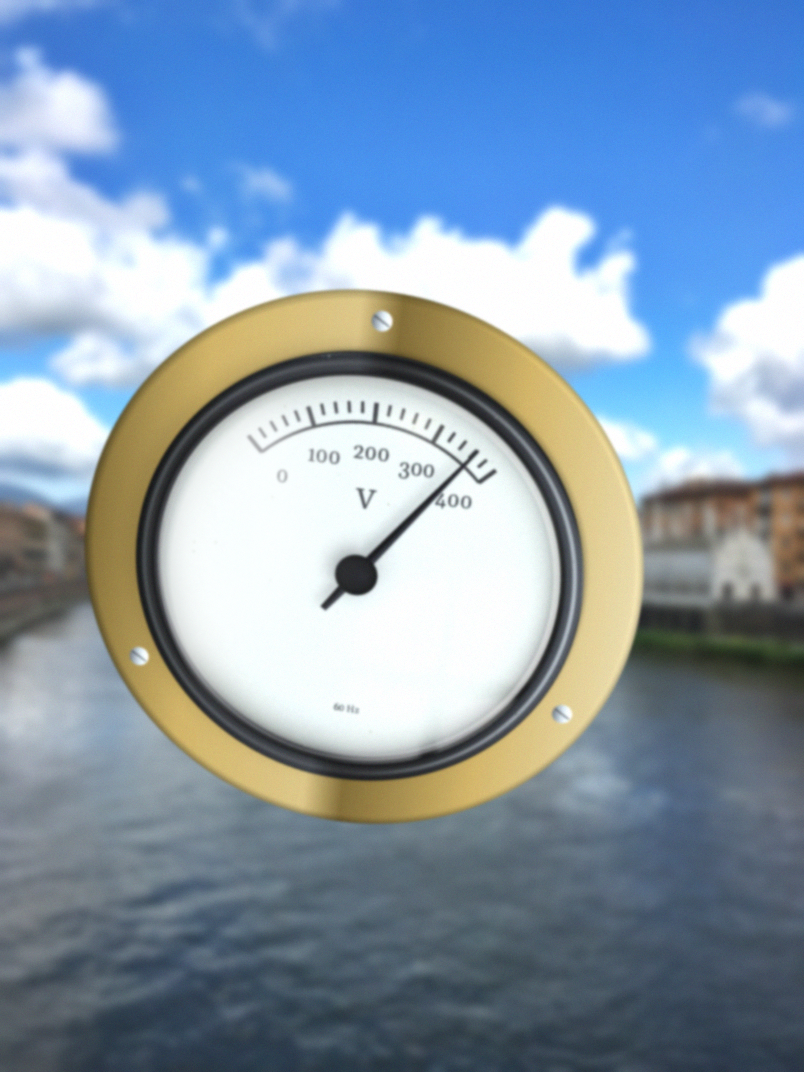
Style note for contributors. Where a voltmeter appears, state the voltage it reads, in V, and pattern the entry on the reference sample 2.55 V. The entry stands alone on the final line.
360 V
